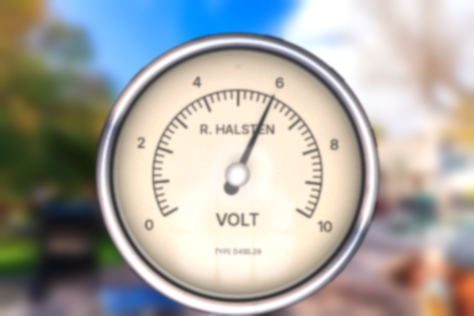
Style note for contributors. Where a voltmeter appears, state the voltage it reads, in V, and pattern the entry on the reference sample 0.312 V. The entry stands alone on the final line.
6 V
